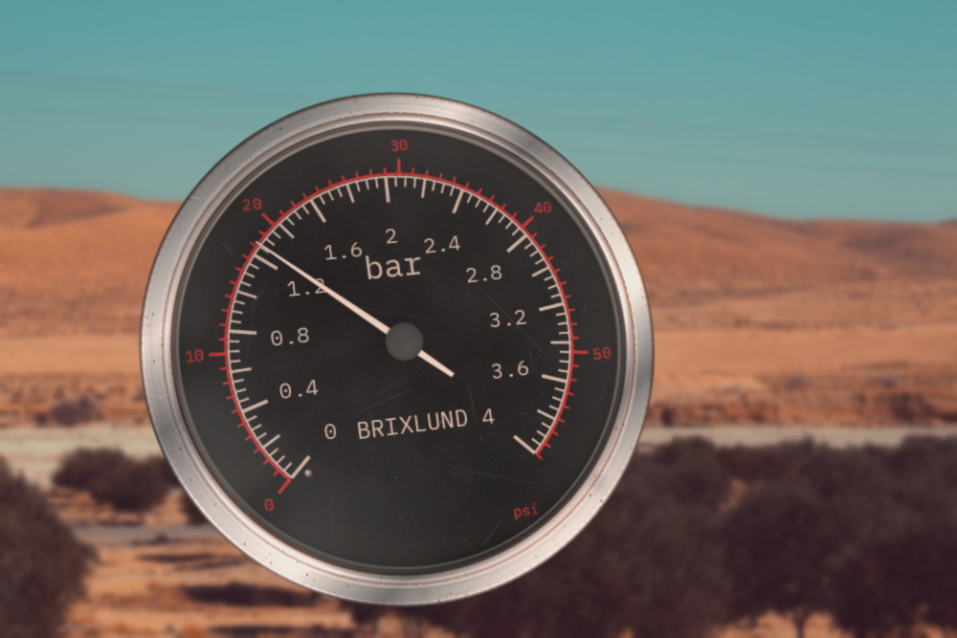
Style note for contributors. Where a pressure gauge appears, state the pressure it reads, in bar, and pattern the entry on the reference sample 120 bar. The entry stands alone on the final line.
1.25 bar
